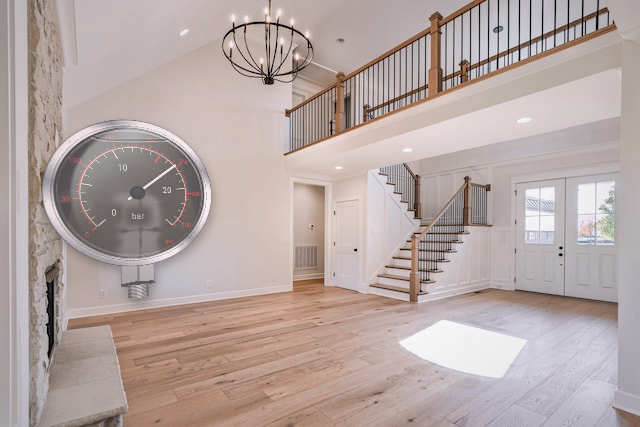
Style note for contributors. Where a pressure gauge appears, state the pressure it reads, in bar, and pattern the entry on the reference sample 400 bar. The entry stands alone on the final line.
17 bar
